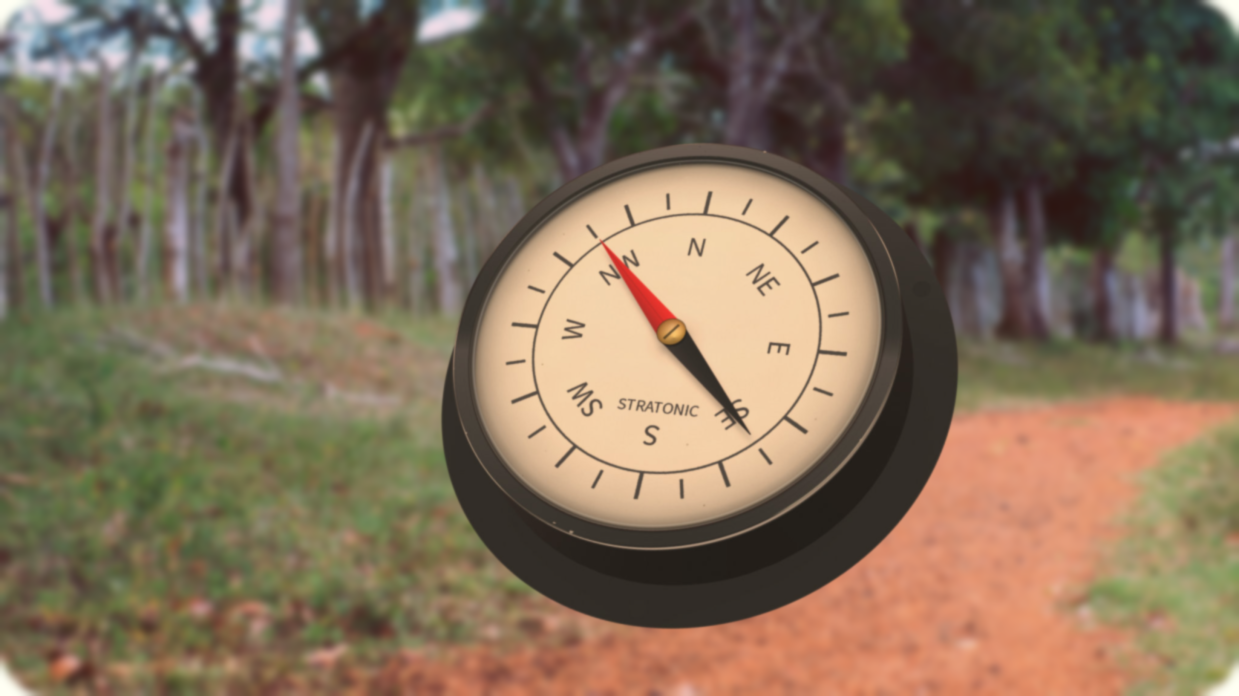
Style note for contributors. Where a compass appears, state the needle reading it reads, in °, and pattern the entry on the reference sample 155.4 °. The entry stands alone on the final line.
315 °
